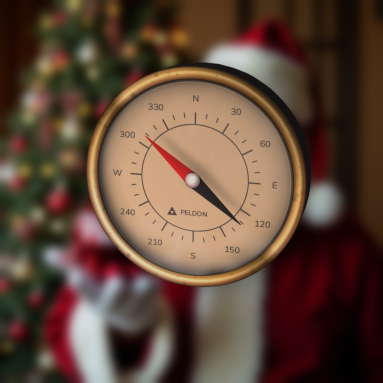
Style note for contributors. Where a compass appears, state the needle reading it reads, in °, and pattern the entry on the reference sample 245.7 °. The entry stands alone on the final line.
310 °
